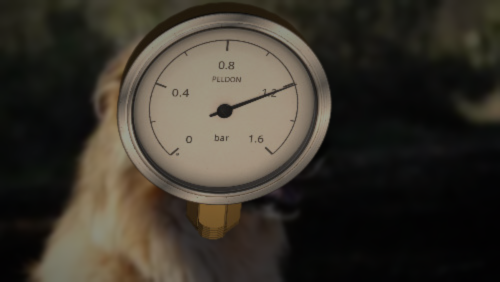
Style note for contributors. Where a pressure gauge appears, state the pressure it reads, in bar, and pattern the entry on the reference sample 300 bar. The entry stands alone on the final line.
1.2 bar
